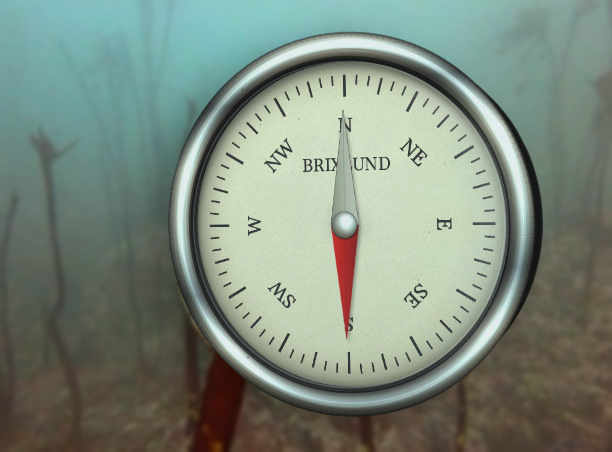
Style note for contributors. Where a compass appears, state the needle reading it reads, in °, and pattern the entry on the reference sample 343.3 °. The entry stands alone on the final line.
180 °
